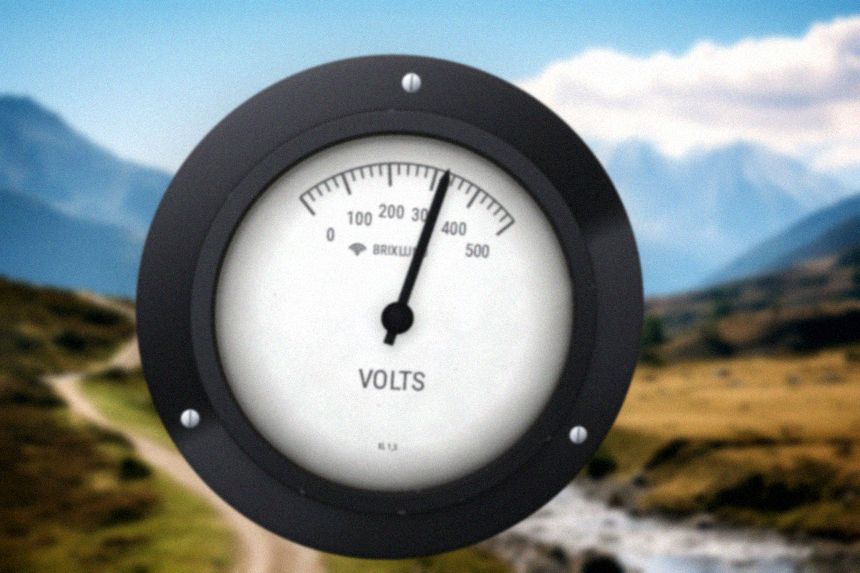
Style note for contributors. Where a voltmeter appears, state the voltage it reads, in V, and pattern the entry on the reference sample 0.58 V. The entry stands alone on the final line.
320 V
